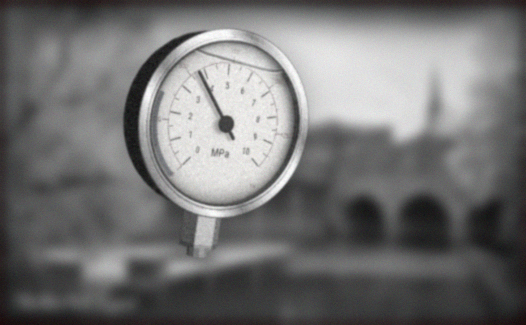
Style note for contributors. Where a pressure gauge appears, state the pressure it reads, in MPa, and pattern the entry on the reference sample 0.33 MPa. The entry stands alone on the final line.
3.75 MPa
